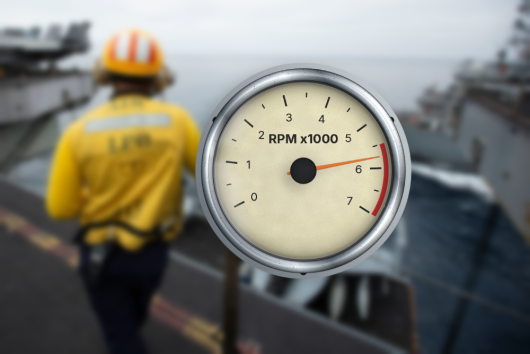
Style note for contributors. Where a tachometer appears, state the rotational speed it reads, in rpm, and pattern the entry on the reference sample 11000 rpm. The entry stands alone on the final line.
5750 rpm
